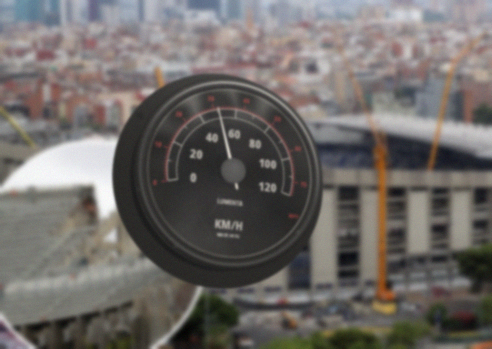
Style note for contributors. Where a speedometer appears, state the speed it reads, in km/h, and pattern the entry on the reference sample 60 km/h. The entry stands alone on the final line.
50 km/h
